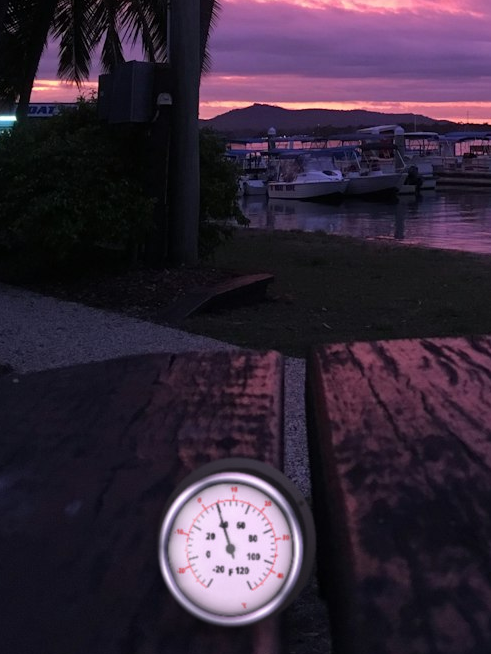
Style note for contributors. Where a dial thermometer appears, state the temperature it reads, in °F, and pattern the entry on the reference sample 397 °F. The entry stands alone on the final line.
40 °F
